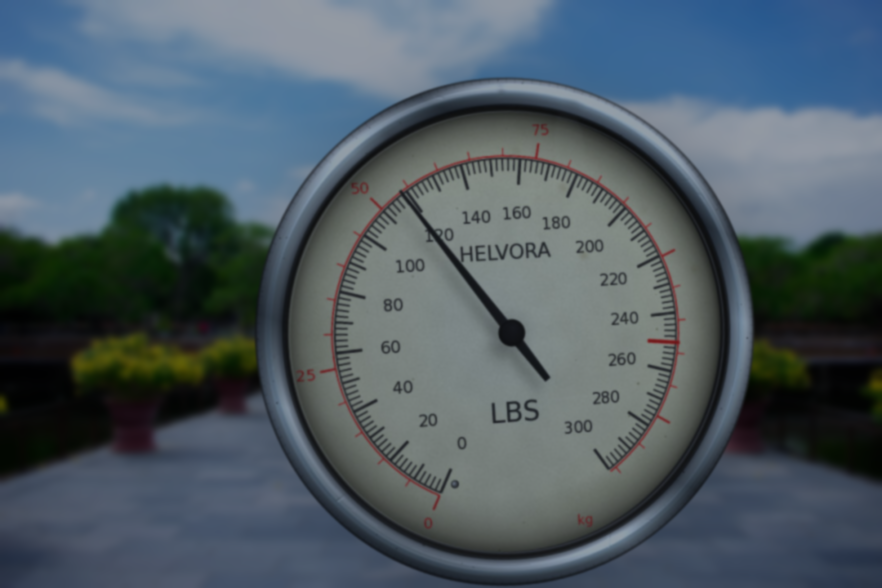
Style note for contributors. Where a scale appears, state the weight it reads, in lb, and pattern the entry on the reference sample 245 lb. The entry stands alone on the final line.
118 lb
